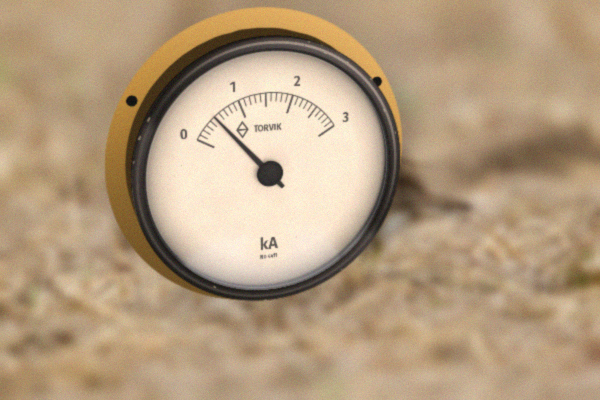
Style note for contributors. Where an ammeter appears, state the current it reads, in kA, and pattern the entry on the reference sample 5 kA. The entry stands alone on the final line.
0.5 kA
